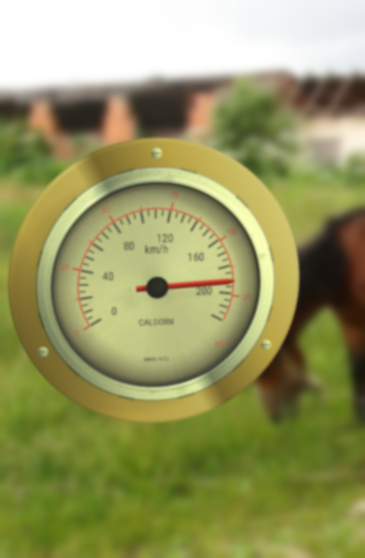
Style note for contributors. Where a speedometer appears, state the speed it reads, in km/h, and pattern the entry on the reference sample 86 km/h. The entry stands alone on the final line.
190 km/h
